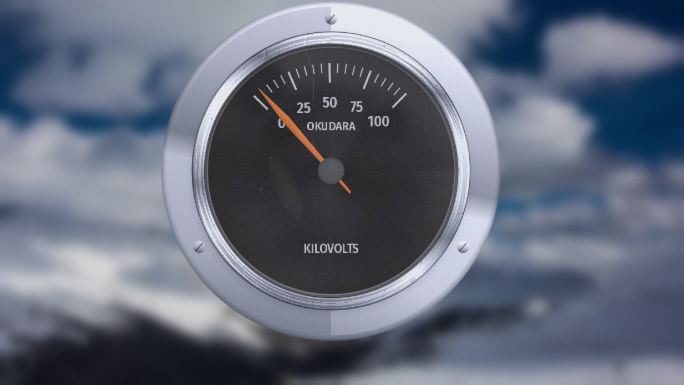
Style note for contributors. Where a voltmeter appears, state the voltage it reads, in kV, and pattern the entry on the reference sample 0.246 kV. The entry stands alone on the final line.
5 kV
